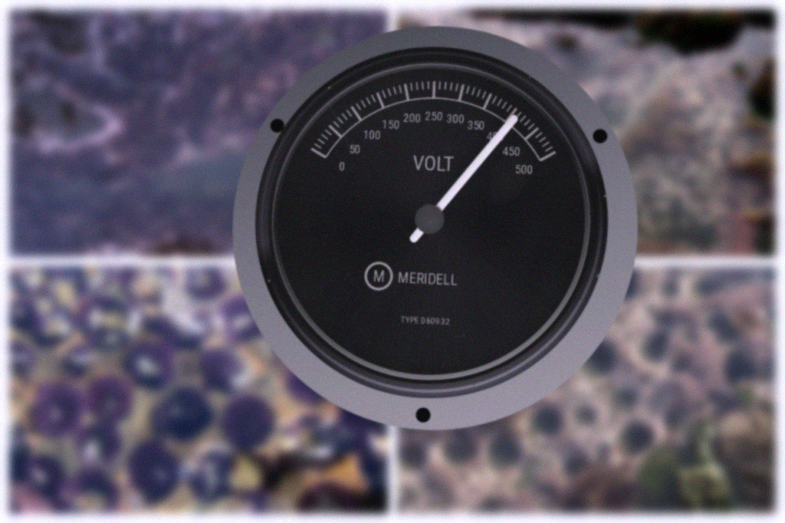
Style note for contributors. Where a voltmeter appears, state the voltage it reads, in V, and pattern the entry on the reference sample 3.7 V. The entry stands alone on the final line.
410 V
